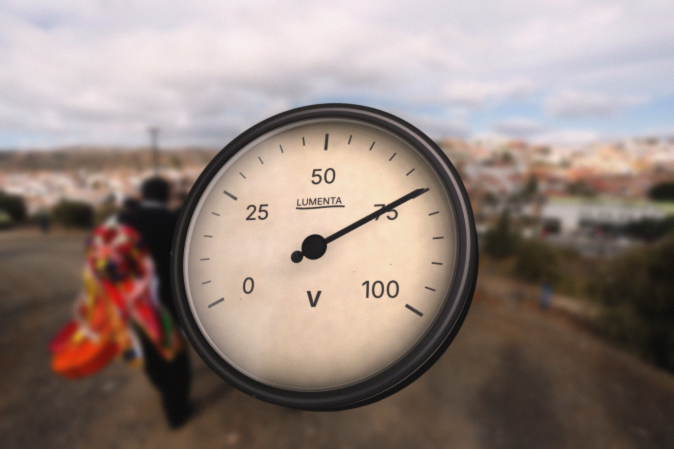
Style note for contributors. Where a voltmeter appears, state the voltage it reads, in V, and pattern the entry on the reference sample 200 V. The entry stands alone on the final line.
75 V
